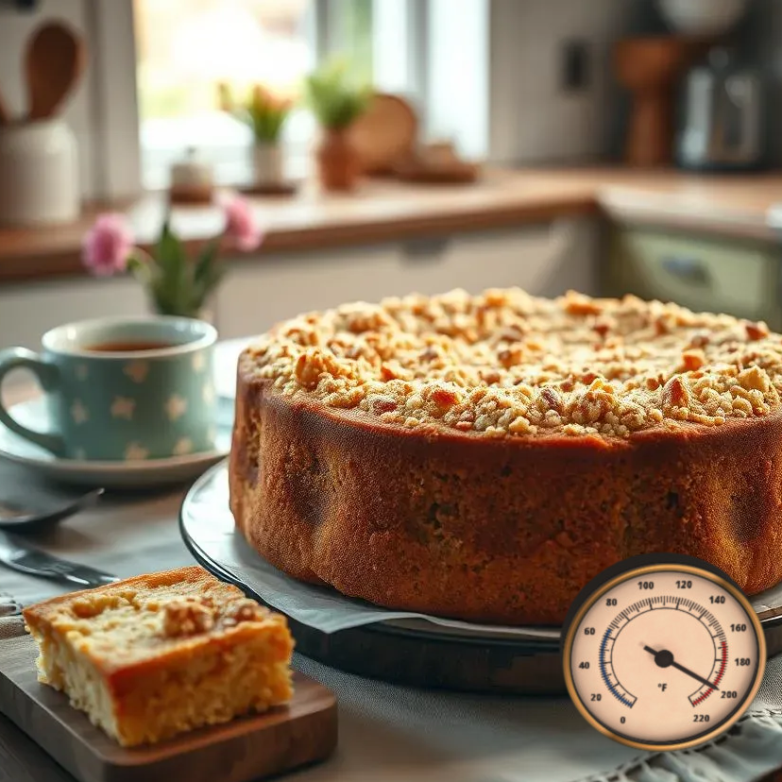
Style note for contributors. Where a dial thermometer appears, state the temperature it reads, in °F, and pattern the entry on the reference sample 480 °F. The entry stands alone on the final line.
200 °F
